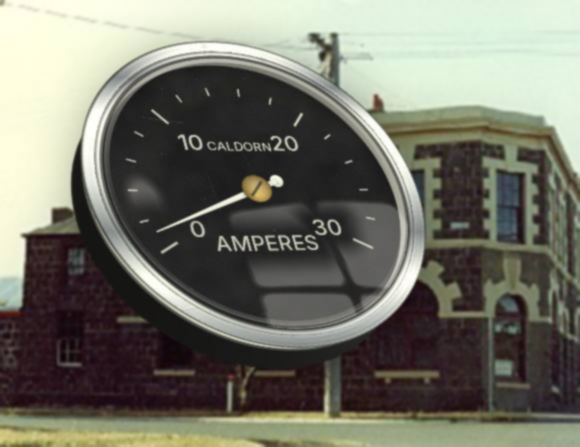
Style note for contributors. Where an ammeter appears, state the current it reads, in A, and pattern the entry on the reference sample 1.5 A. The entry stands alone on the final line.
1 A
